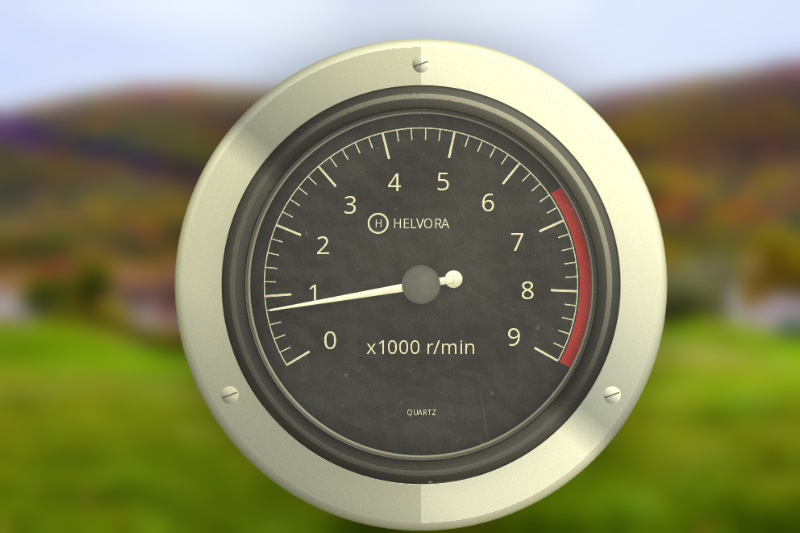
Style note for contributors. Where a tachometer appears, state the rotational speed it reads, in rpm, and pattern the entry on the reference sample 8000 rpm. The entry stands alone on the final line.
800 rpm
